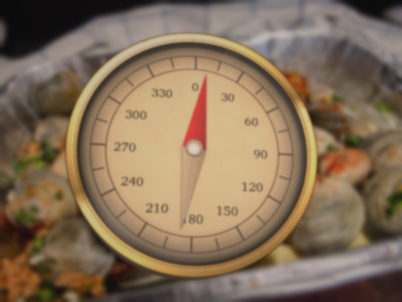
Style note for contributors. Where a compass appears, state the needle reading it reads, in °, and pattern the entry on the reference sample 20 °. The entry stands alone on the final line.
7.5 °
